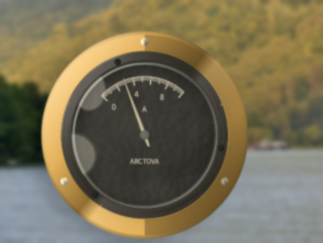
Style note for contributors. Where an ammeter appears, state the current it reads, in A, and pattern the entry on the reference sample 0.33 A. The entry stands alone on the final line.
3 A
